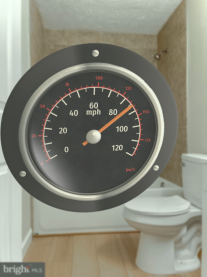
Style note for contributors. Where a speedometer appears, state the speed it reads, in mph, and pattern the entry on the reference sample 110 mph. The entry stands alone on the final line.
85 mph
